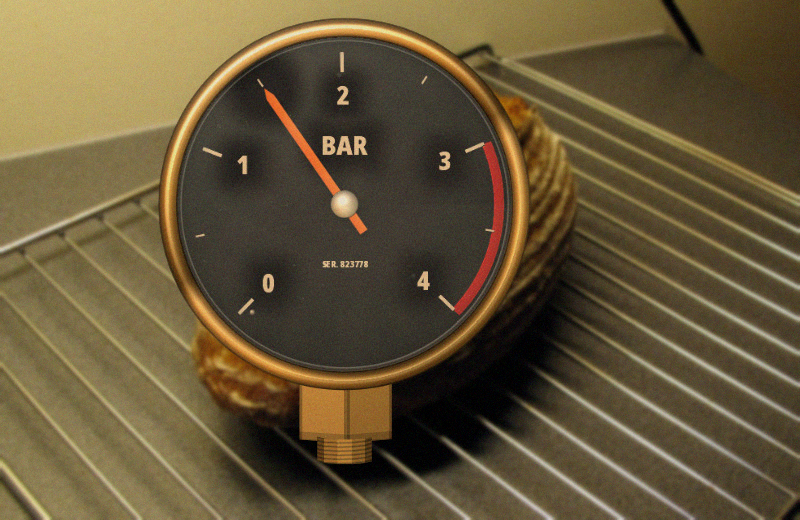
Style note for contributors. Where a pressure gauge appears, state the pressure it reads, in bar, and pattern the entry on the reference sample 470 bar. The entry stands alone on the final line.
1.5 bar
